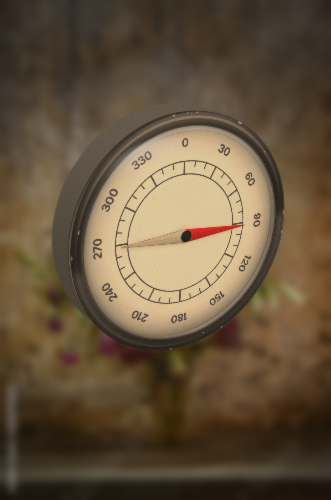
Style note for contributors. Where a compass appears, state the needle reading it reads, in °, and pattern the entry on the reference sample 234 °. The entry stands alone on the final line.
90 °
